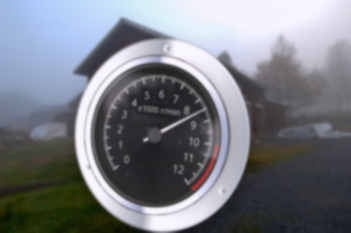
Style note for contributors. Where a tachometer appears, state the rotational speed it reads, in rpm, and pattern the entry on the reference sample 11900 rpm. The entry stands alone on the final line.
8500 rpm
